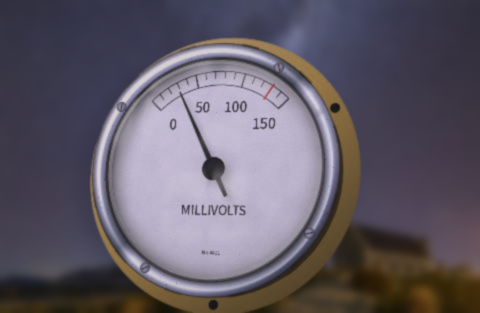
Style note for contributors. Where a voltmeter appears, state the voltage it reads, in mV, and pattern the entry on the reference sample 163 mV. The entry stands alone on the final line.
30 mV
